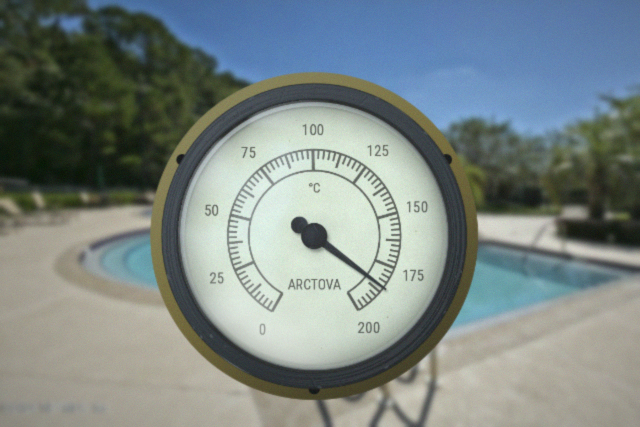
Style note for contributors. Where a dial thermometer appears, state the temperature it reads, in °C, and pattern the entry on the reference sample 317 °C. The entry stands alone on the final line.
185 °C
